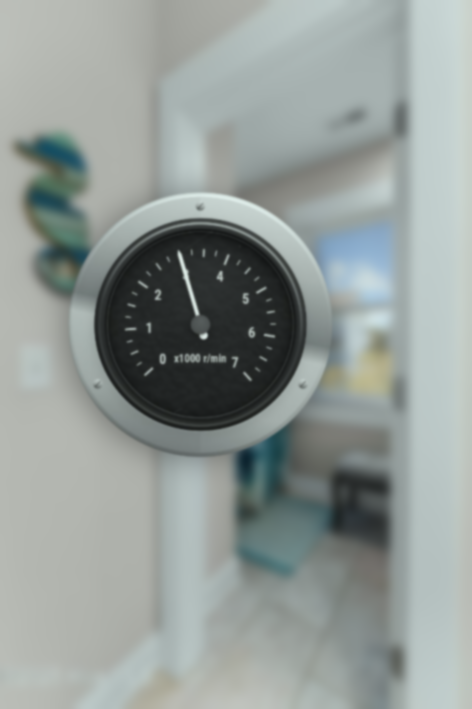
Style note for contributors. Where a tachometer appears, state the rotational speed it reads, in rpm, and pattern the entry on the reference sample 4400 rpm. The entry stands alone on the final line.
3000 rpm
